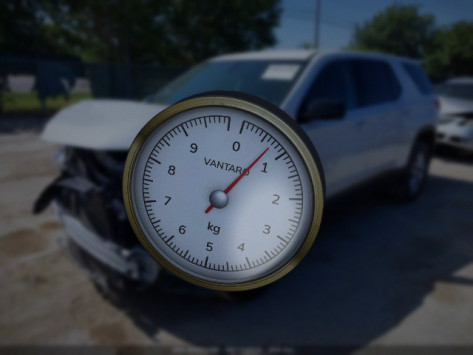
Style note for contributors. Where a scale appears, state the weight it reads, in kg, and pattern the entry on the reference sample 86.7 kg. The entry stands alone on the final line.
0.7 kg
